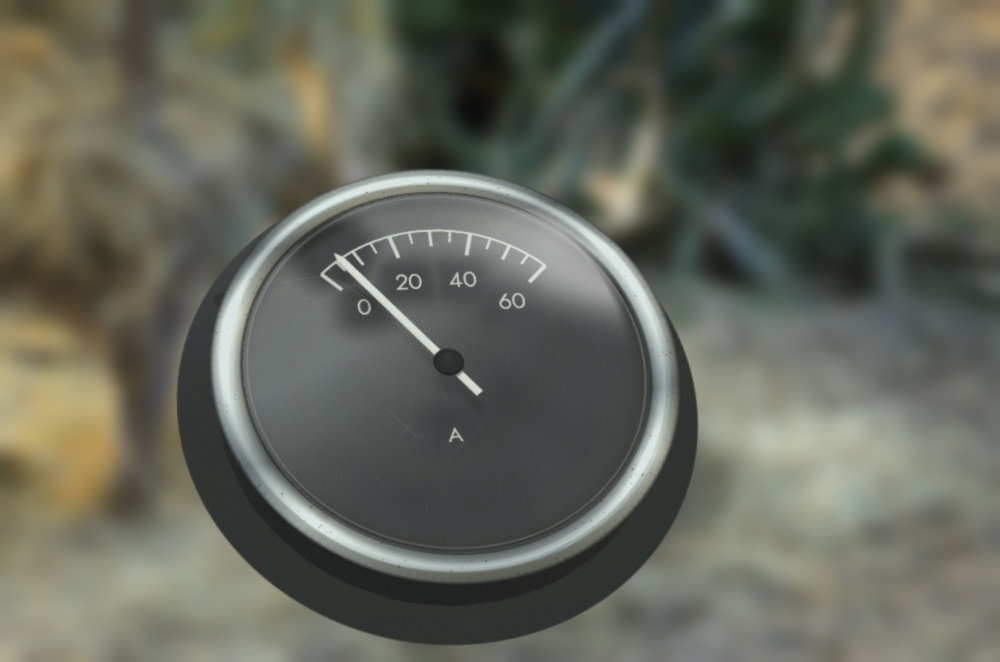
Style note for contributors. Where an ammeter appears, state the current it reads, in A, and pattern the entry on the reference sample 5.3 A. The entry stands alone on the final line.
5 A
